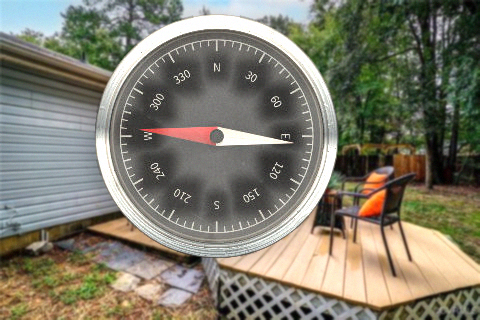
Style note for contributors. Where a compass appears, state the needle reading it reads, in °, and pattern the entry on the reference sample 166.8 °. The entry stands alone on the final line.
275 °
